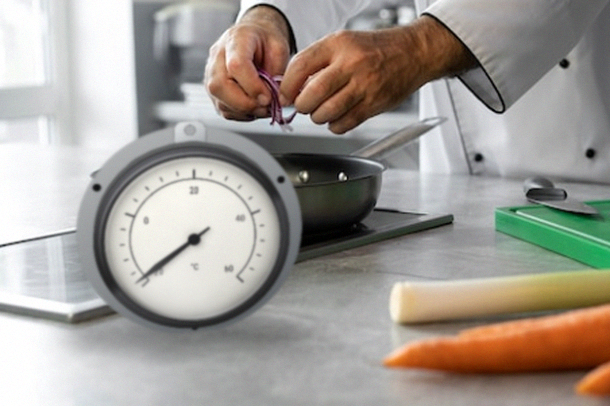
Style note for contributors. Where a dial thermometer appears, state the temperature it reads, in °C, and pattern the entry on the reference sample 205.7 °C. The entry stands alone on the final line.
-18 °C
